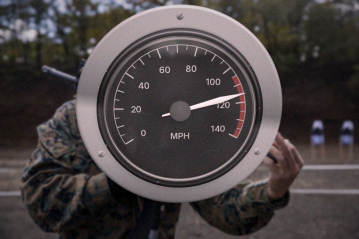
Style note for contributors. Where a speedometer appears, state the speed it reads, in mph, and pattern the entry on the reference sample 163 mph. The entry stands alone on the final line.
115 mph
